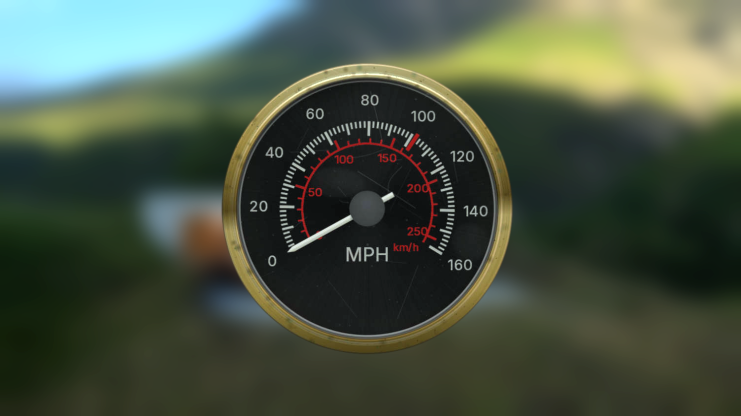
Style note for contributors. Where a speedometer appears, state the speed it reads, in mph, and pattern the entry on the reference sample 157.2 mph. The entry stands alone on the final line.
0 mph
